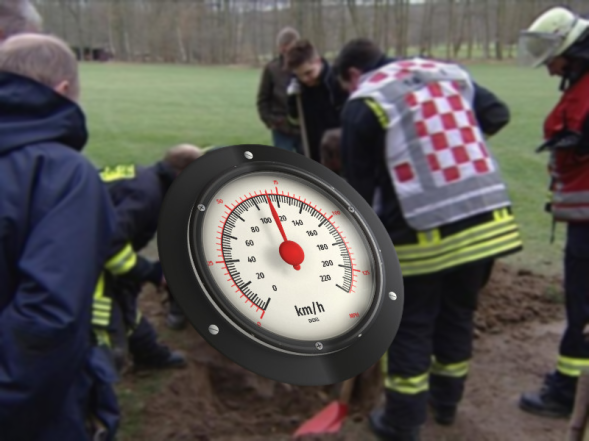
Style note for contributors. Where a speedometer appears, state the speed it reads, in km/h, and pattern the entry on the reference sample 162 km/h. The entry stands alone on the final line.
110 km/h
